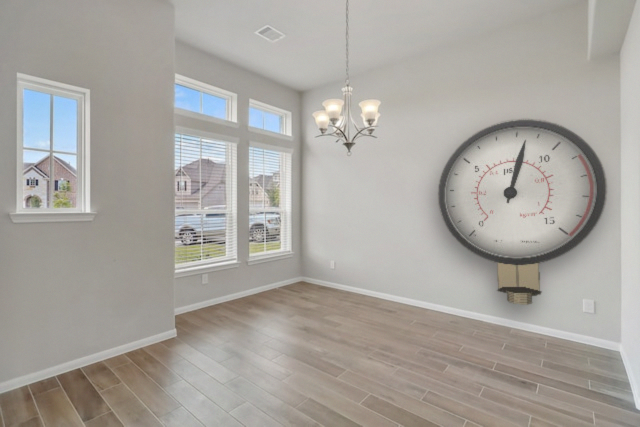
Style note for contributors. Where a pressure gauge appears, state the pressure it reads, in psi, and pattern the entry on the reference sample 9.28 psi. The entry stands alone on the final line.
8.5 psi
